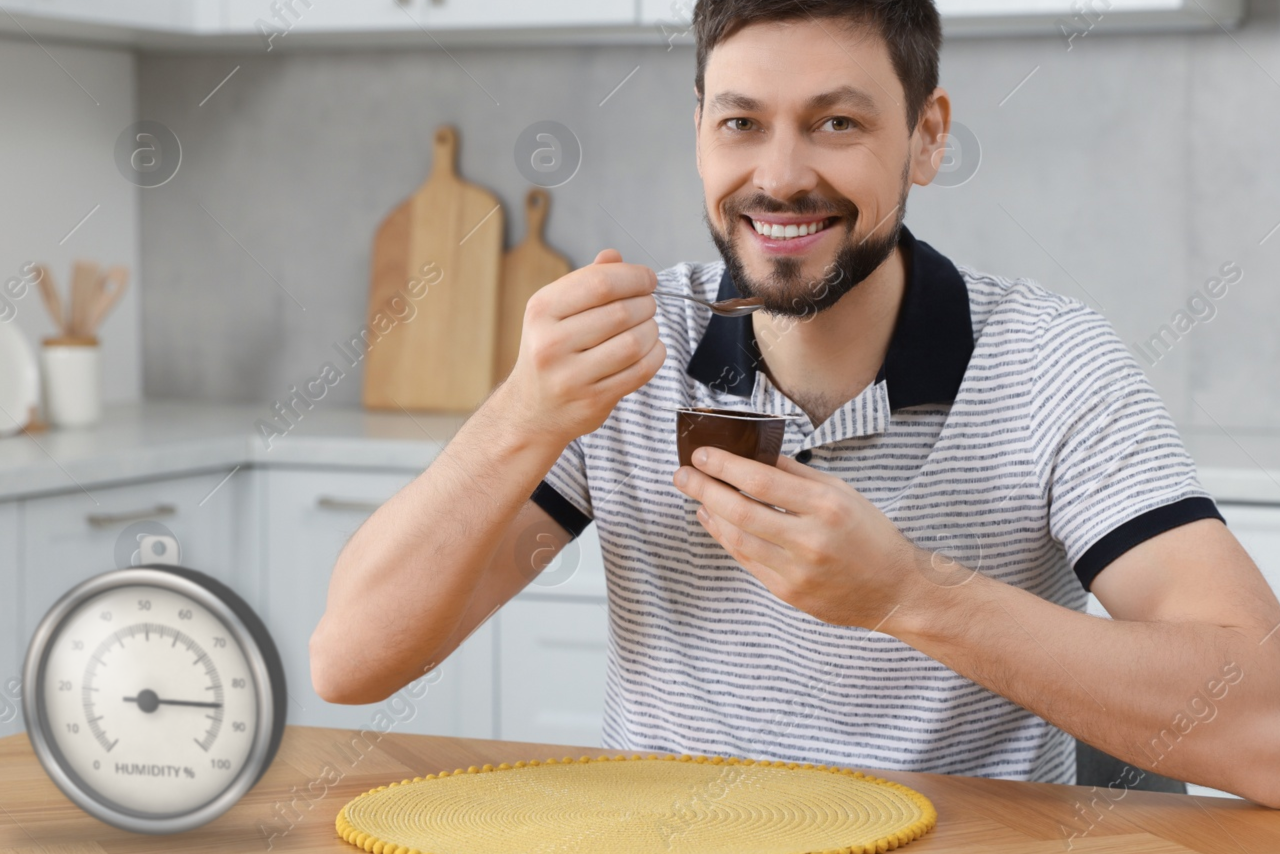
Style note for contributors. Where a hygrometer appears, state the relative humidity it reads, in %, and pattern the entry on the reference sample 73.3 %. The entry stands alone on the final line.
85 %
